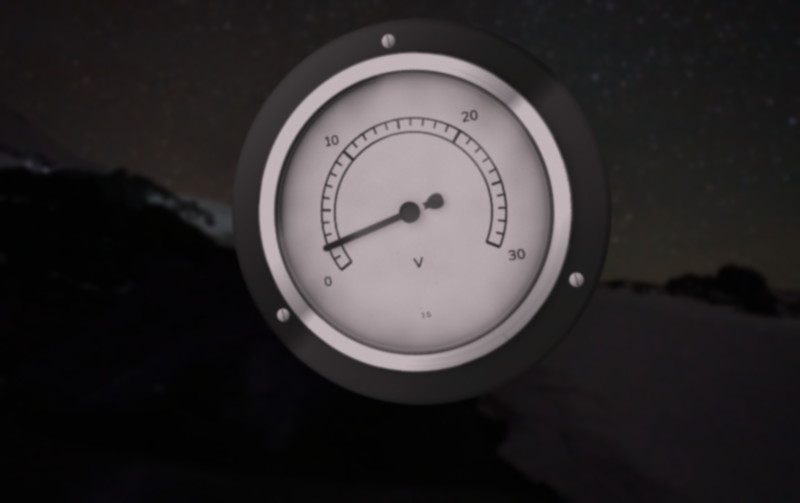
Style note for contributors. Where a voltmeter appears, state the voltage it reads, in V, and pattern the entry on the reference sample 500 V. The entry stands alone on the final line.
2 V
